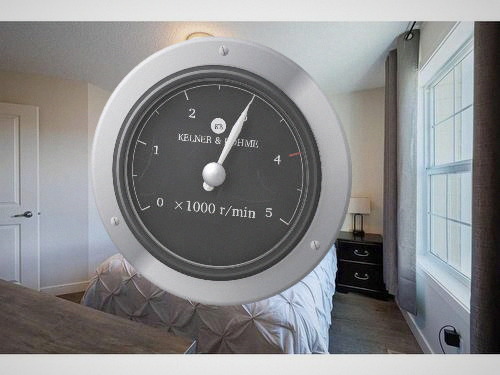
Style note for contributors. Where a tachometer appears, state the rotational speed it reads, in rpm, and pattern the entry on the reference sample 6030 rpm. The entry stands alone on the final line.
3000 rpm
